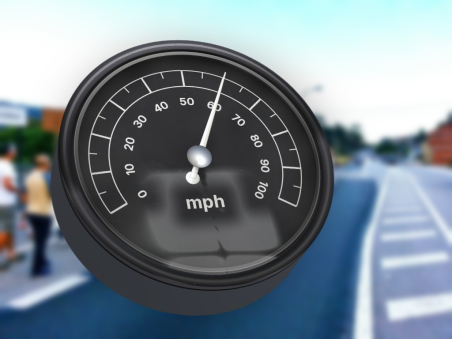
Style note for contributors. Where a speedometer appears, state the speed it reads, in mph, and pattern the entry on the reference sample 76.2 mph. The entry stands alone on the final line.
60 mph
